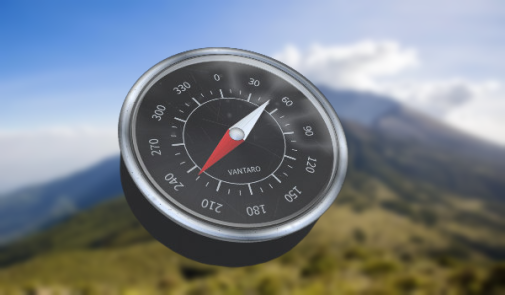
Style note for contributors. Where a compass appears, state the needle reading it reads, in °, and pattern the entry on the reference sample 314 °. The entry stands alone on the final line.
230 °
